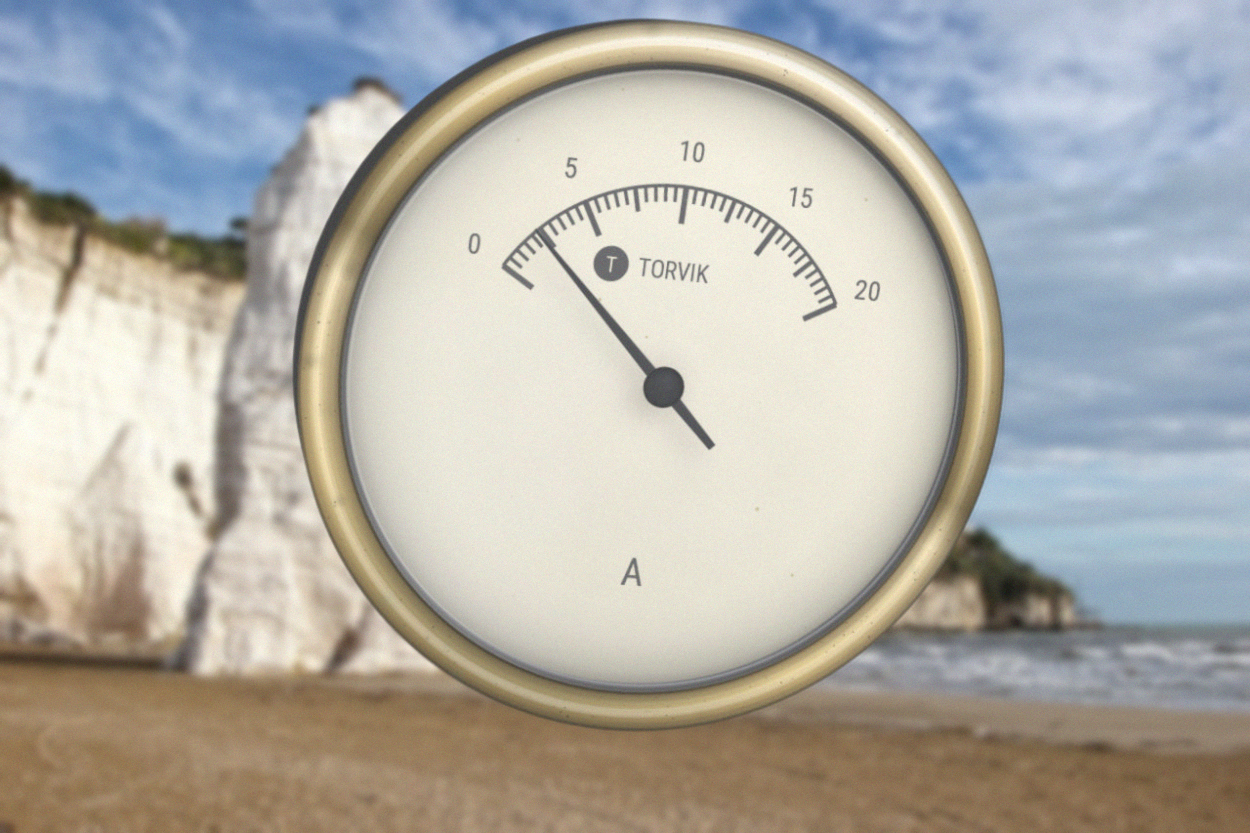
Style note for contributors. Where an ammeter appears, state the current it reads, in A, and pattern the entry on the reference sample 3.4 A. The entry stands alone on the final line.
2.25 A
